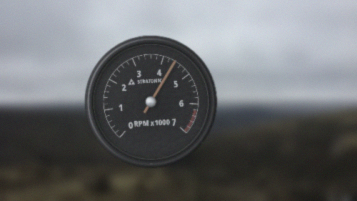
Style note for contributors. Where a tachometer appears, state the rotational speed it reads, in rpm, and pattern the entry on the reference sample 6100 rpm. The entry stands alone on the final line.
4400 rpm
